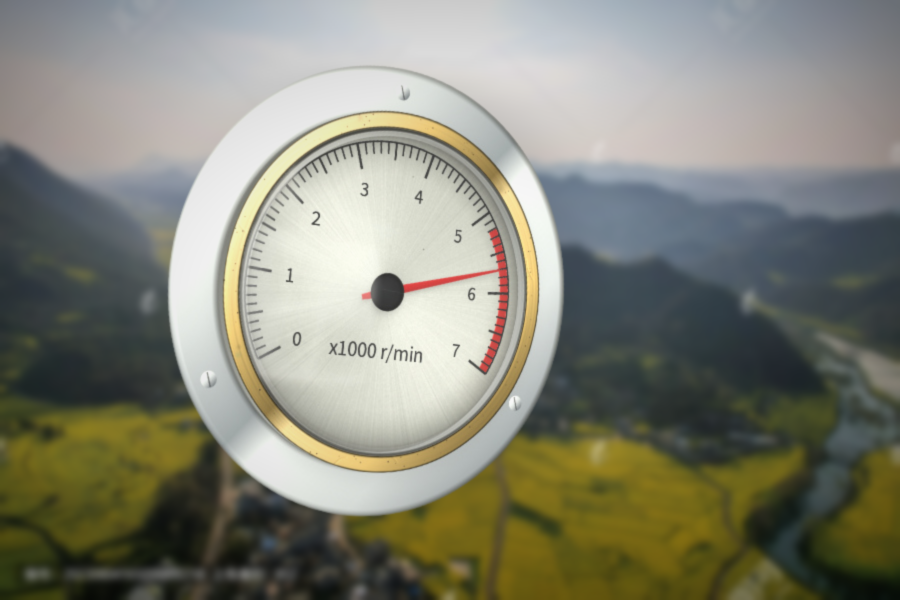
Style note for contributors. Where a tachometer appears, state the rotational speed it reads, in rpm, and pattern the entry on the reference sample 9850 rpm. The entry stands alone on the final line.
5700 rpm
